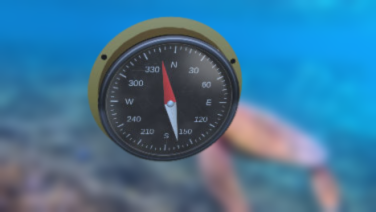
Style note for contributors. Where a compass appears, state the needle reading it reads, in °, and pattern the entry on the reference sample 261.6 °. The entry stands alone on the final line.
345 °
